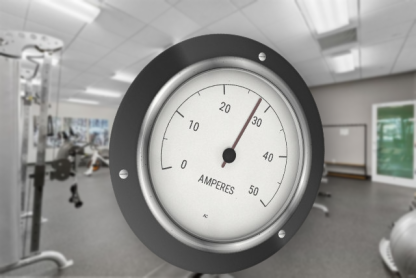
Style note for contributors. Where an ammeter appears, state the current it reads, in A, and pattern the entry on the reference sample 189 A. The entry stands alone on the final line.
27.5 A
